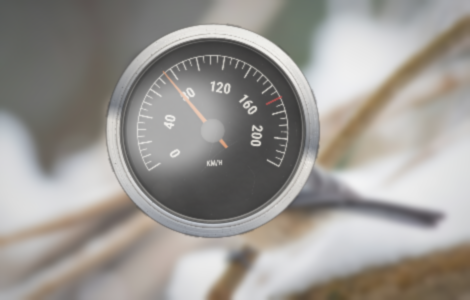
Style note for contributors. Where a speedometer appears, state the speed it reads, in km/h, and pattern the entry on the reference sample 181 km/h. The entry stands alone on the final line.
75 km/h
